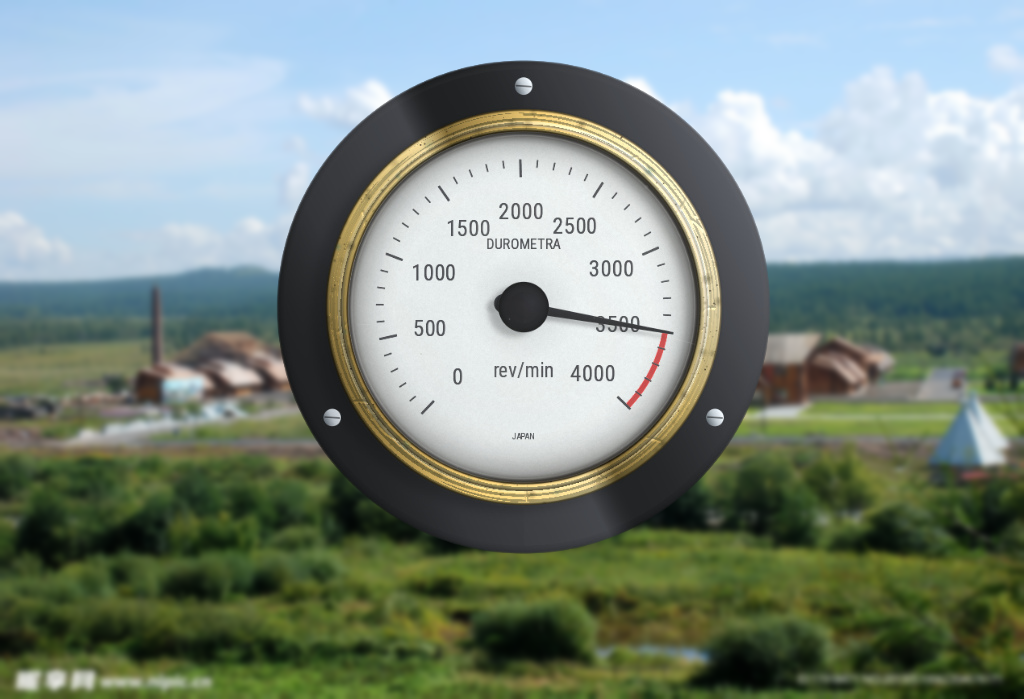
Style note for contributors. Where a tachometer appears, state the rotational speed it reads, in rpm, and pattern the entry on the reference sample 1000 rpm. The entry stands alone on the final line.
3500 rpm
